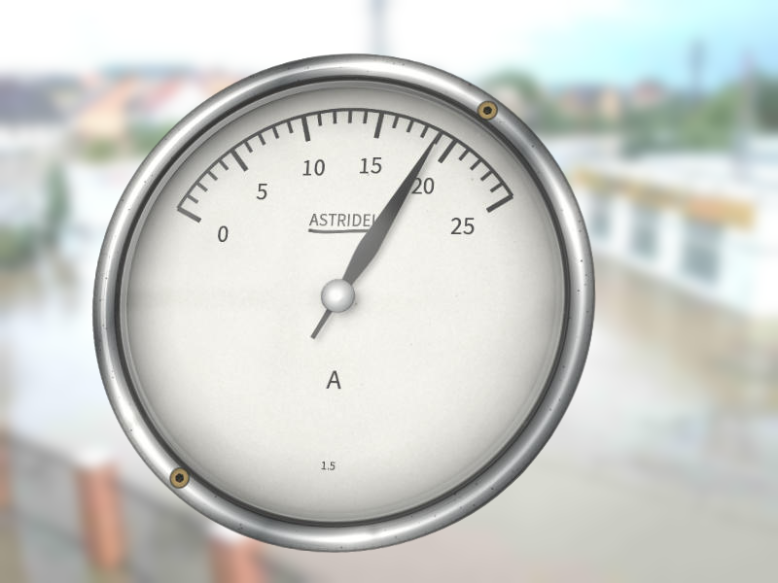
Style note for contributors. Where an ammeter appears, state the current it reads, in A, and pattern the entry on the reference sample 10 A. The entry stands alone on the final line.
19 A
